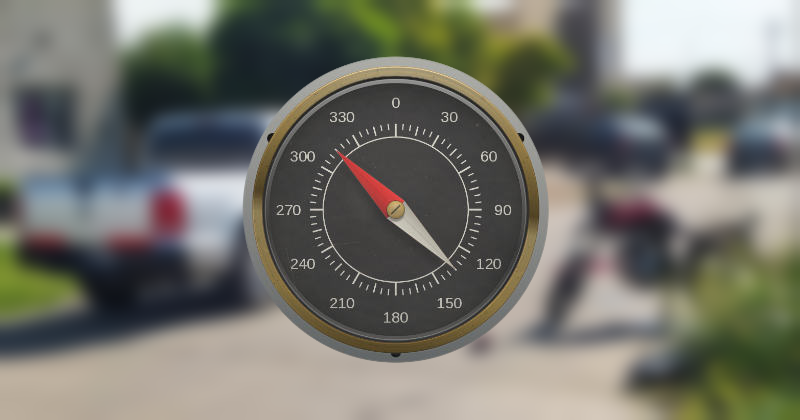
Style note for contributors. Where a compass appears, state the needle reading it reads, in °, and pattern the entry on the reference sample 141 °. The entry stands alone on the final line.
315 °
